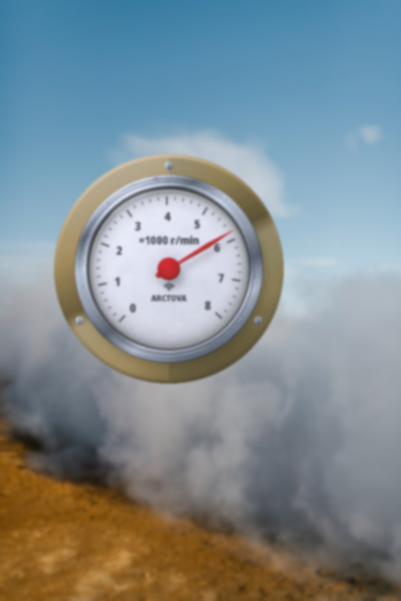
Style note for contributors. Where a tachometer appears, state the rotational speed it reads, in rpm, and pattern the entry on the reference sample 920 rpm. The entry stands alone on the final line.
5800 rpm
